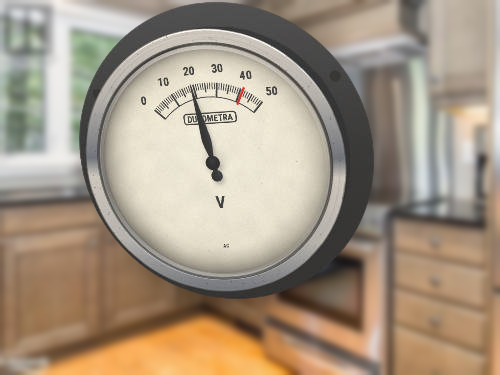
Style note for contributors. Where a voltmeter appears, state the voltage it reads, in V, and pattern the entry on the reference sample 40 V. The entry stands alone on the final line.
20 V
